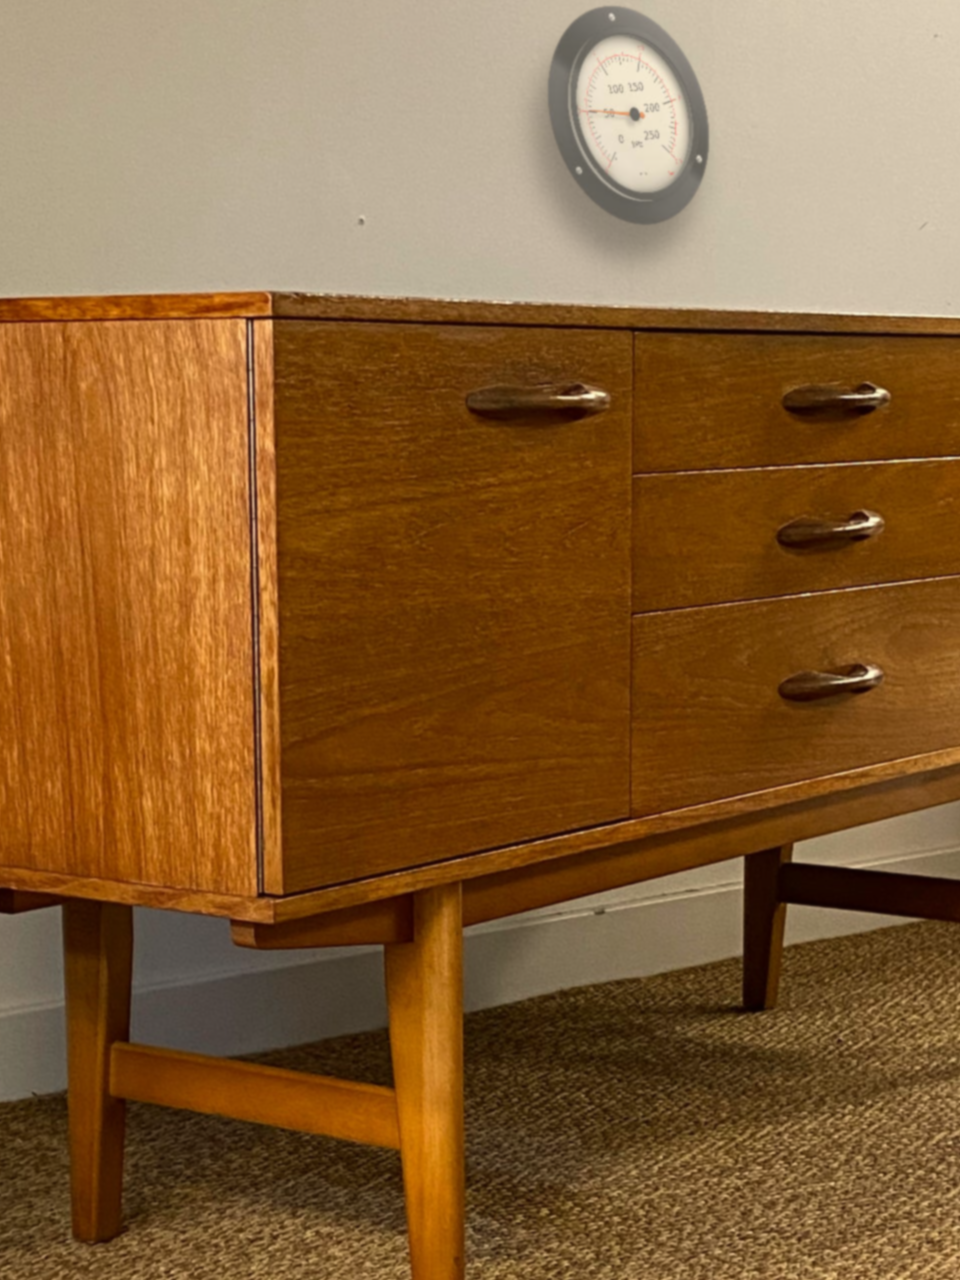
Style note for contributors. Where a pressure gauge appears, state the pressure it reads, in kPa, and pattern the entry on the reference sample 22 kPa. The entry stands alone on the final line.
50 kPa
